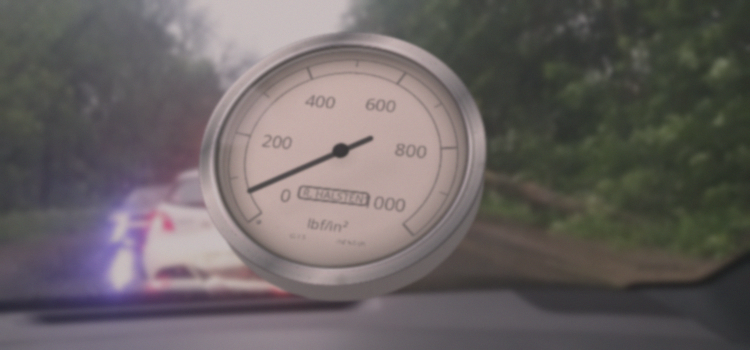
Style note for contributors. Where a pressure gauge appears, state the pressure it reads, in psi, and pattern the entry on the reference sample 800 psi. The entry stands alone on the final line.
50 psi
